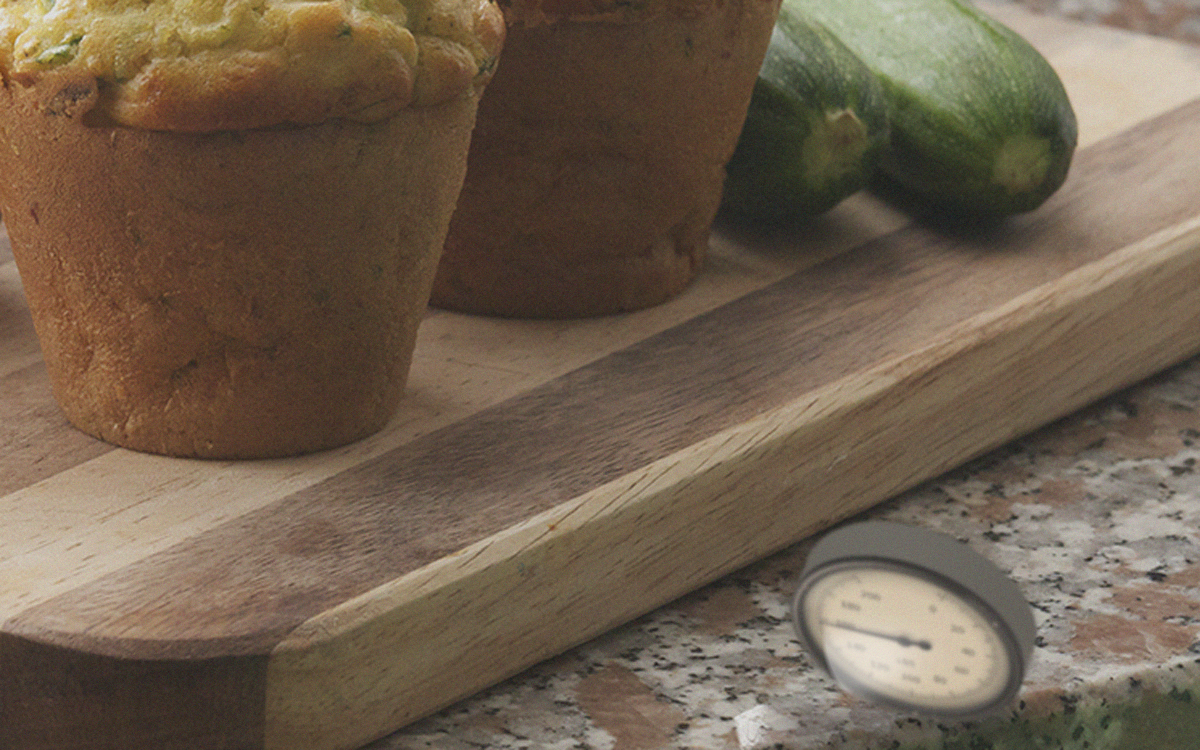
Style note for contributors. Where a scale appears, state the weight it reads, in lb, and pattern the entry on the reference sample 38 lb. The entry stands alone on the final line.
160 lb
